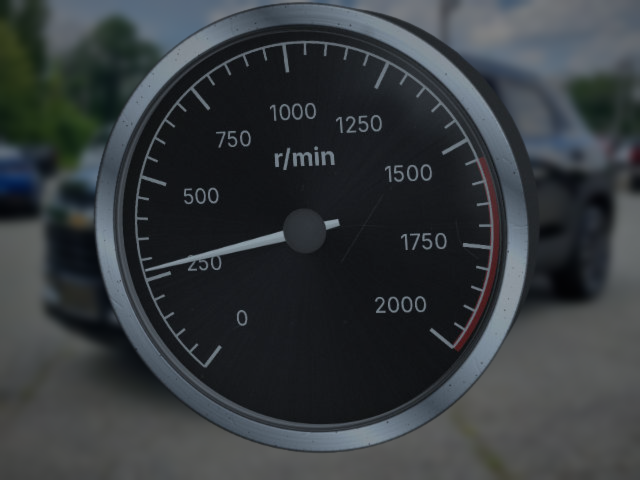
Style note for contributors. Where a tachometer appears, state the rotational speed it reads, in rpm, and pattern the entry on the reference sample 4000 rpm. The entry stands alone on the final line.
275 rpm
